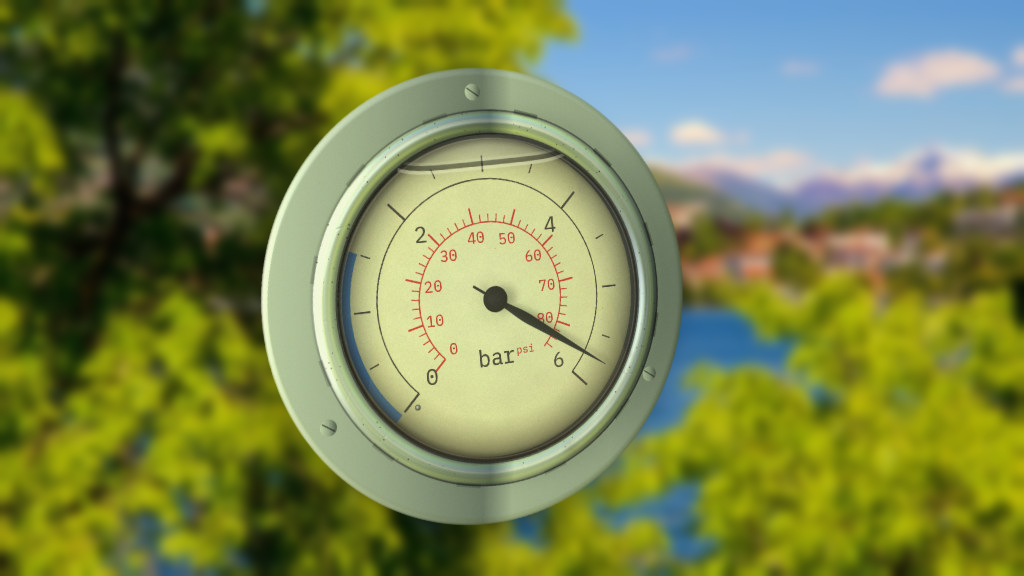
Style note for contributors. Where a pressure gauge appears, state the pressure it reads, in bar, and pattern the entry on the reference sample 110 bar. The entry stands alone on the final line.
5.75 bar
